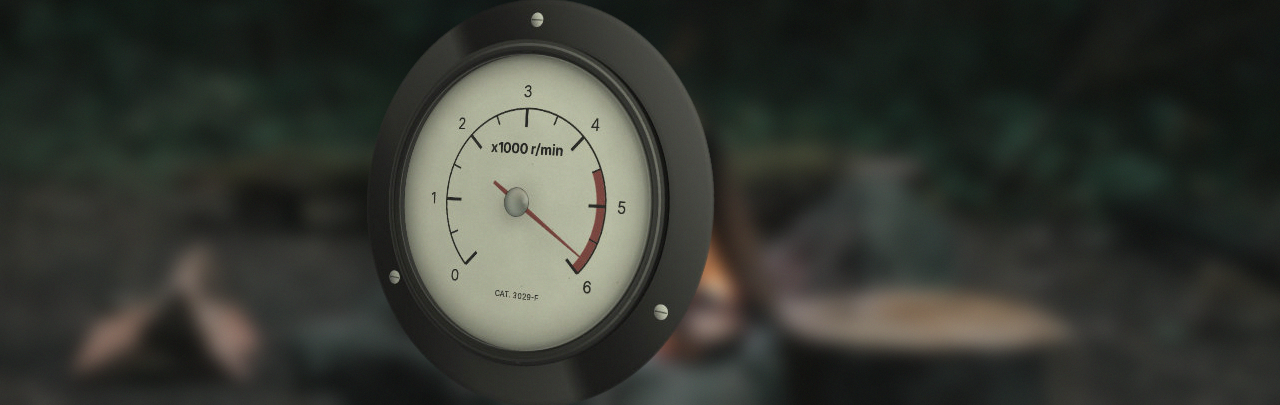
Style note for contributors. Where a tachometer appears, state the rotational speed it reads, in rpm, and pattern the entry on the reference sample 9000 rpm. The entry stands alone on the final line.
5750 rpm
